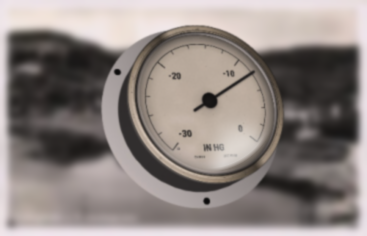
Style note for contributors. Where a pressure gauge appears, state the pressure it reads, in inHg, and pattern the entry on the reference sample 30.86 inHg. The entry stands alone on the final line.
-8 inHg
